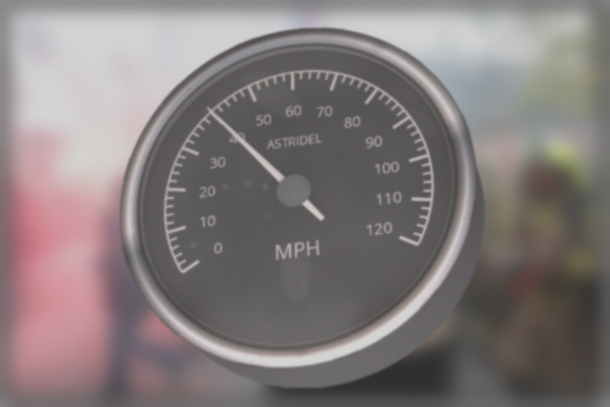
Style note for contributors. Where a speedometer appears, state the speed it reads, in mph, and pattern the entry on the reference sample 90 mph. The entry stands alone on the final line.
40 mph
